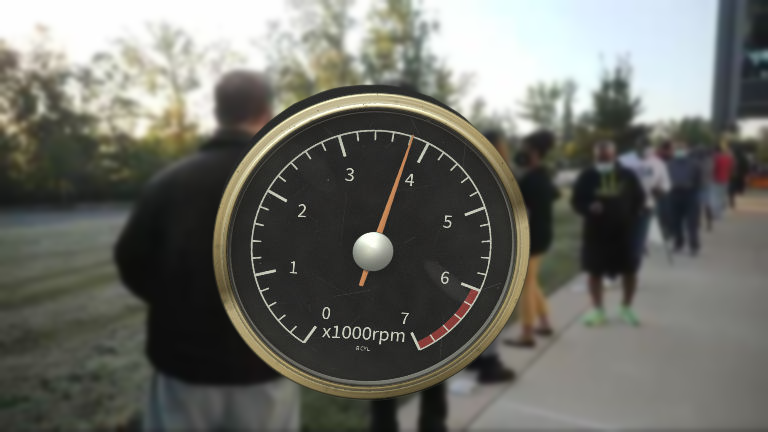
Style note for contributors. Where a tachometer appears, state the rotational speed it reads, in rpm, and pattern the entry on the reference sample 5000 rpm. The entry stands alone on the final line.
3800 rpm
